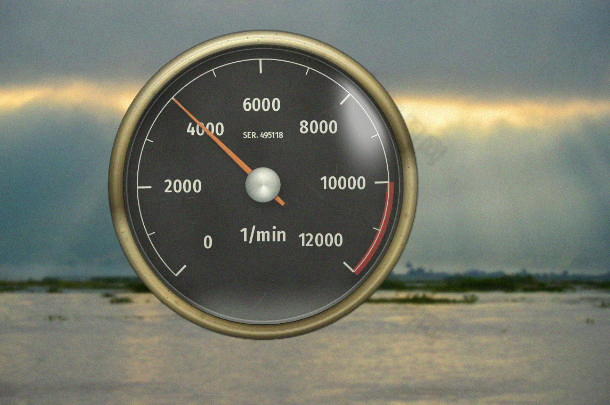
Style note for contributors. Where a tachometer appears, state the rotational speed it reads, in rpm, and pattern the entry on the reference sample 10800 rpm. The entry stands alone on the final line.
4000 rpm
